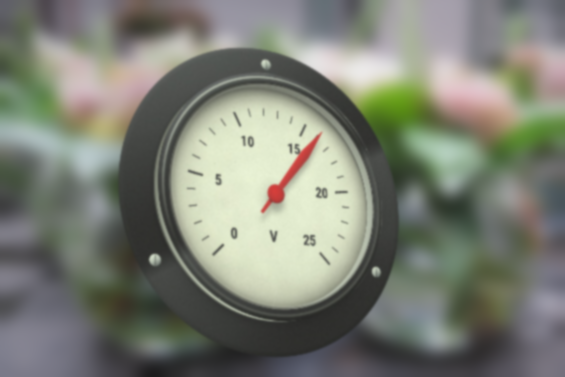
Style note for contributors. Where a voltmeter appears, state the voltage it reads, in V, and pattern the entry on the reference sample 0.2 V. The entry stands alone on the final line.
16 V
